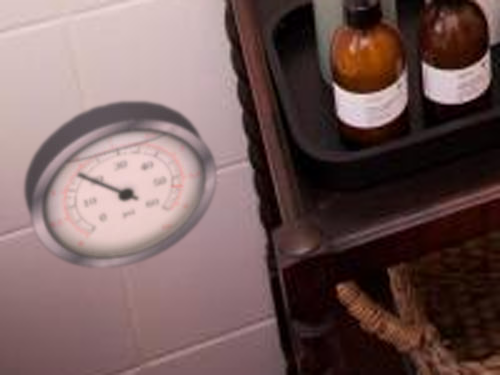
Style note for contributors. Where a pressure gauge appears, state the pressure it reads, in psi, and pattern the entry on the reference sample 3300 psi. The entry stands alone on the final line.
20 psi
